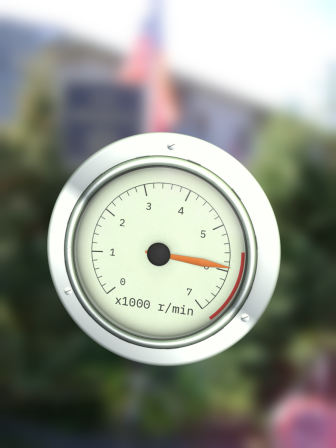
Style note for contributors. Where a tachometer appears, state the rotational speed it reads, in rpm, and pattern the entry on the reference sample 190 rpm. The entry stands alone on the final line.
5900 rpm
